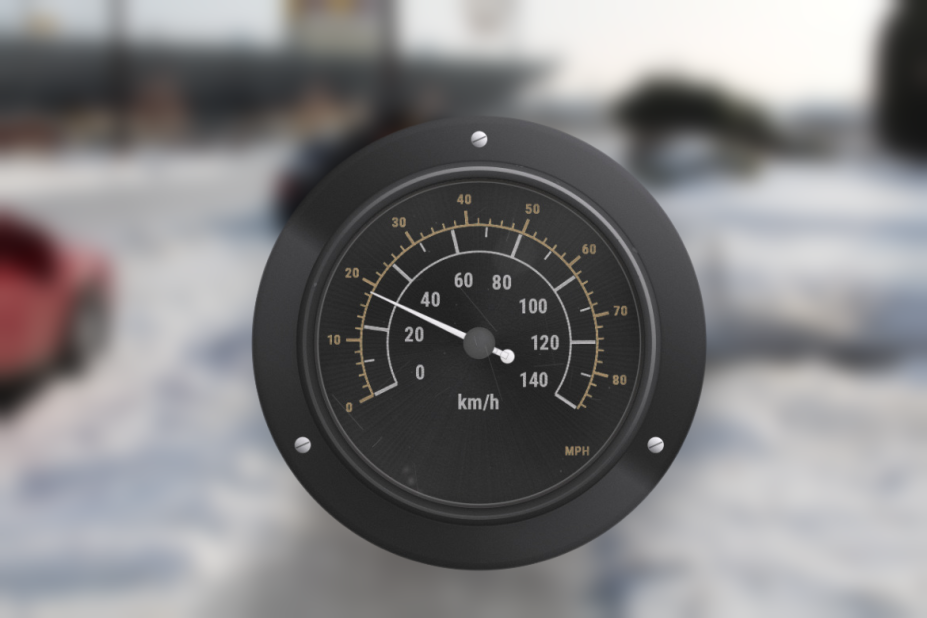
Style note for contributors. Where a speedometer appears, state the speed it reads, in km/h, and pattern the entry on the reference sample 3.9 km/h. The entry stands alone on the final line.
30 km/h
